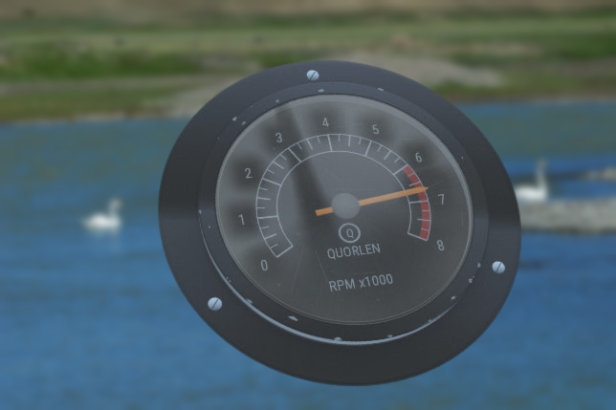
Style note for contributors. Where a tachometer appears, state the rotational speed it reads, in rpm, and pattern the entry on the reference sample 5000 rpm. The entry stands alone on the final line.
6750 rpm
